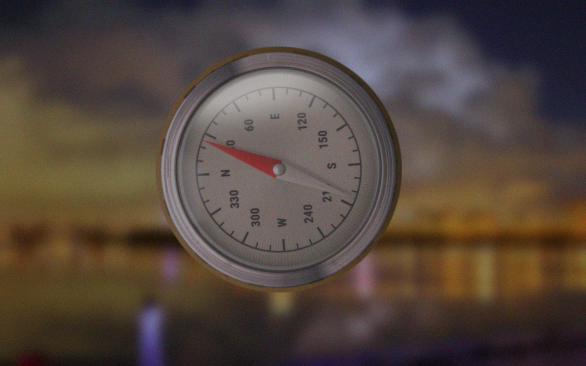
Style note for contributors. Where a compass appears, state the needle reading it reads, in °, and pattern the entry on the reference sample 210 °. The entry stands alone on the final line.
25 °
